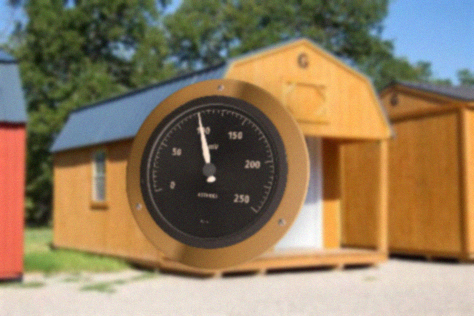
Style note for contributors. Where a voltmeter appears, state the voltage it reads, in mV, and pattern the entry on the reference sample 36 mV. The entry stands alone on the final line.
100 mV
